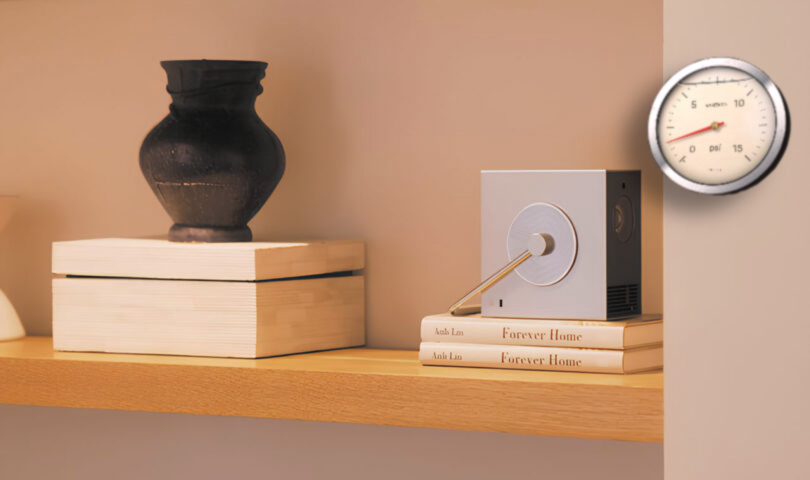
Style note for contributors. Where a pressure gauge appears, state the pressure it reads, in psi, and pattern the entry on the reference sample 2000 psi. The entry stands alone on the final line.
1.5 psi
